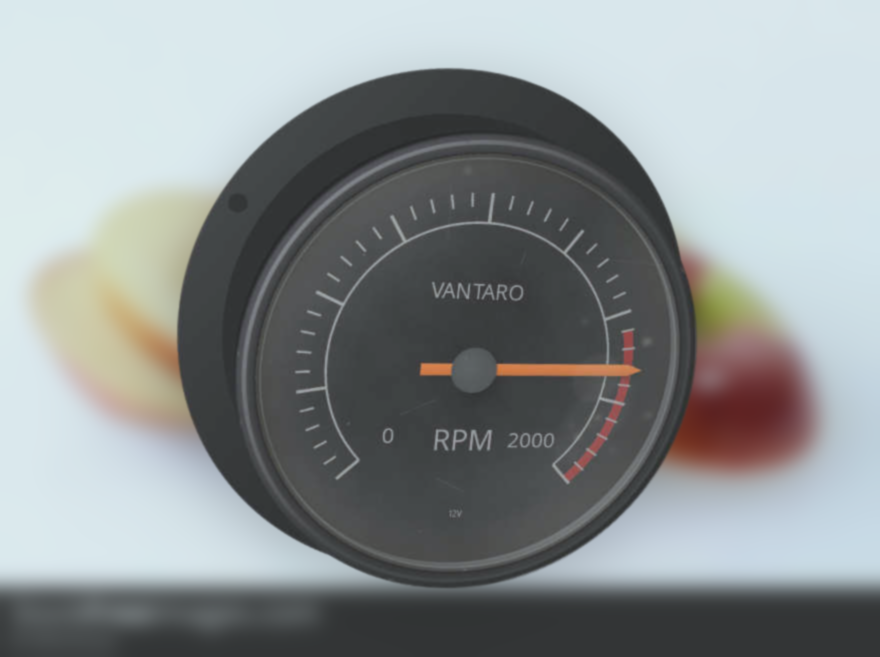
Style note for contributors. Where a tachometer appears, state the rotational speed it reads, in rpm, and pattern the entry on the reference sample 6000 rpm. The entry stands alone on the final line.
1650 rpm
